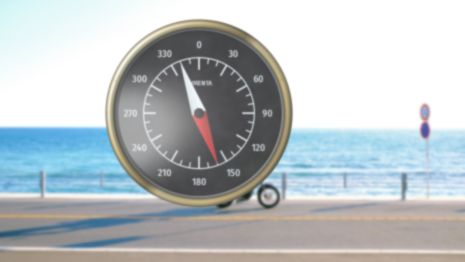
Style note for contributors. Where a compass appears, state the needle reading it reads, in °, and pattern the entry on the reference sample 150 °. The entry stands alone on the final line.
160 °
